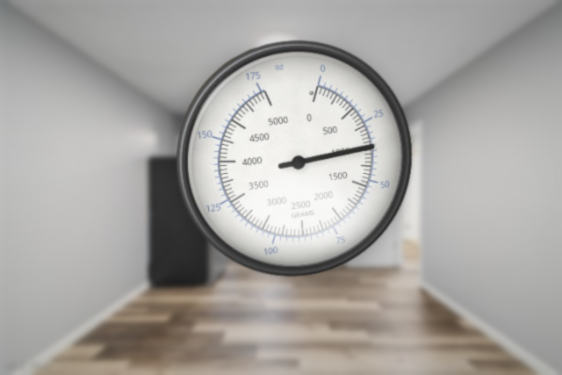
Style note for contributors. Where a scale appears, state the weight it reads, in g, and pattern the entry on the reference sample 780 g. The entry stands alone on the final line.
1000 g
